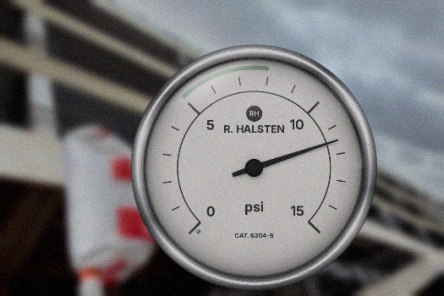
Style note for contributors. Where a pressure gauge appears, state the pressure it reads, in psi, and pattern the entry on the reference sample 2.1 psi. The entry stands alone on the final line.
11.5 psi
